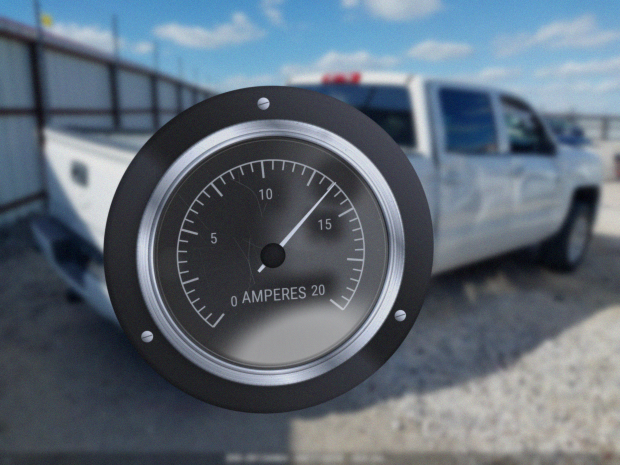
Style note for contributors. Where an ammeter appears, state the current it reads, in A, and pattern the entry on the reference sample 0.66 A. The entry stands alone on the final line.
13.5 A
